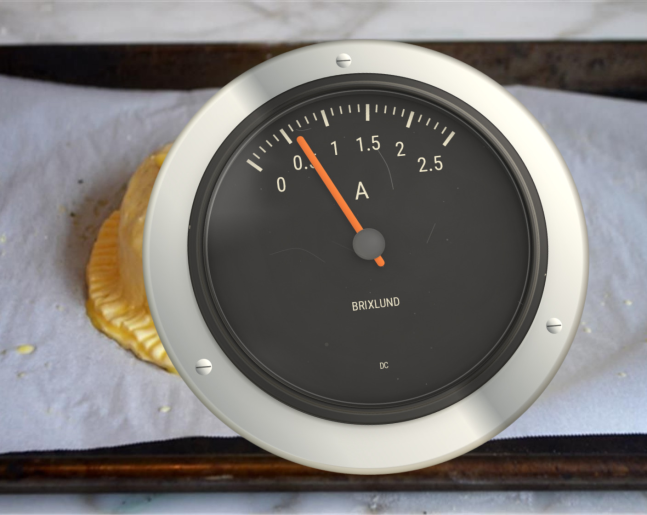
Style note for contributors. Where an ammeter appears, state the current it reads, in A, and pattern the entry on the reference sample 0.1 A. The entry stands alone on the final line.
0.6 A
